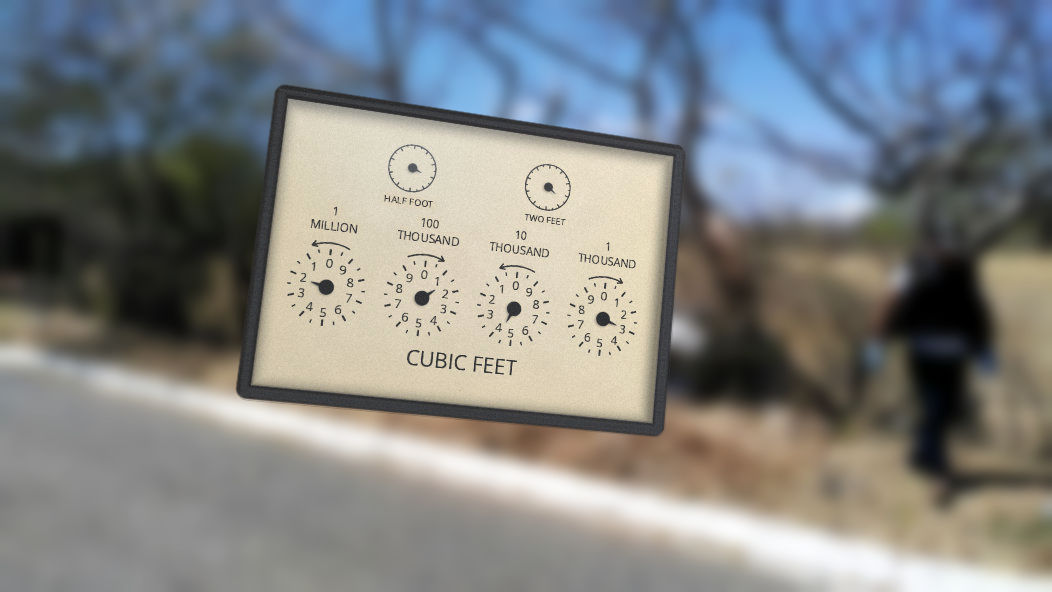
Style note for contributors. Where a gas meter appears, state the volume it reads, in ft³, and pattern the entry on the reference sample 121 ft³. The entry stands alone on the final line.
214300 ft³
